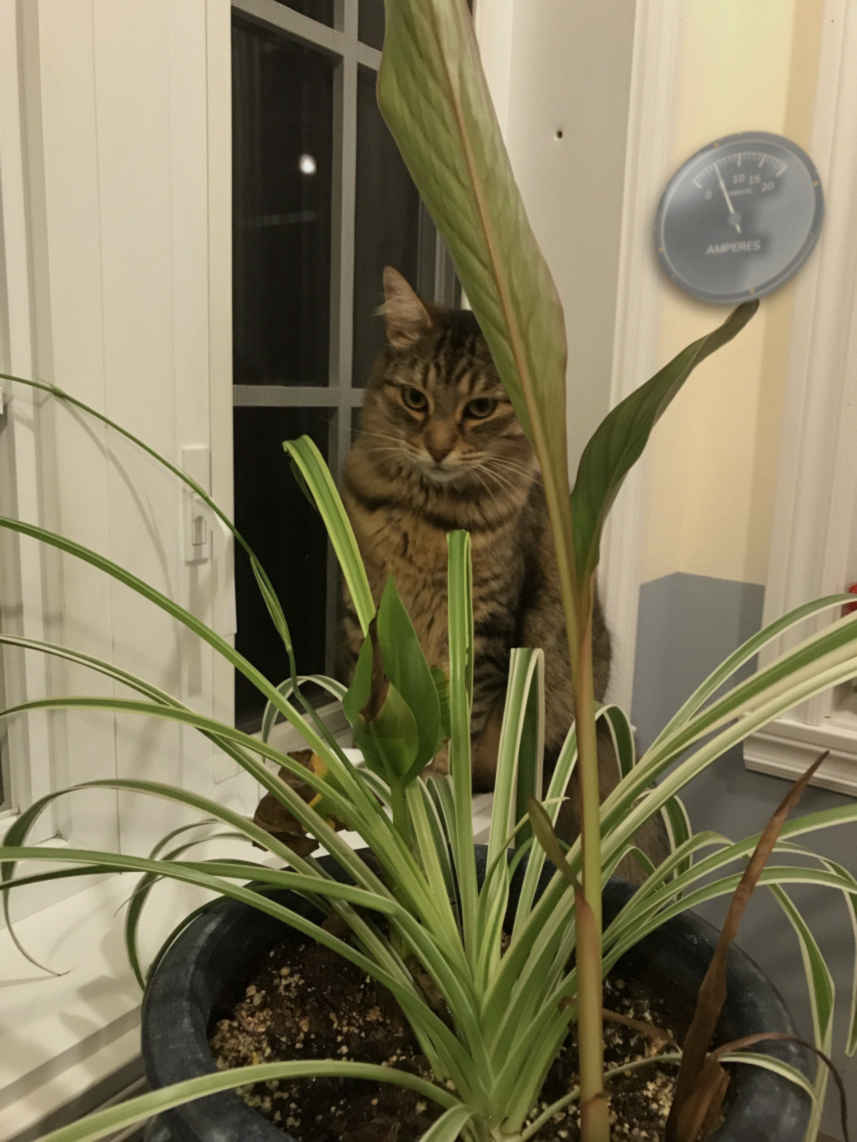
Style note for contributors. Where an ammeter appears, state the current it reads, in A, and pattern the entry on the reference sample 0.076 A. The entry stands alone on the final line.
5 A
